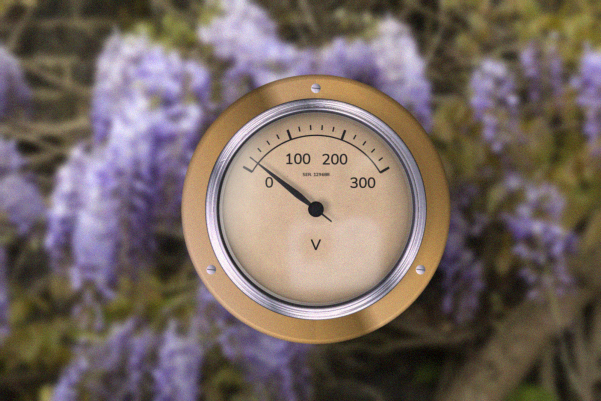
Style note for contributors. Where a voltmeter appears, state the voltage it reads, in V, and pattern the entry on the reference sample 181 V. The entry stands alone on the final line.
20 V
